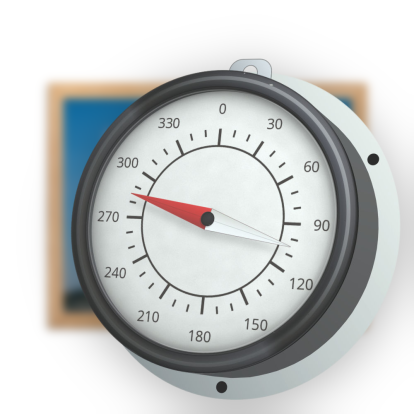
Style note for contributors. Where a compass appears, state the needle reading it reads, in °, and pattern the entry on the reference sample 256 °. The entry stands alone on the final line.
285 °
